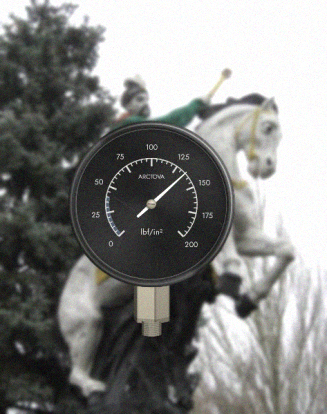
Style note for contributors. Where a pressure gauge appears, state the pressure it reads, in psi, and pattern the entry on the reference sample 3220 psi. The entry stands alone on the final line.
135 psi
